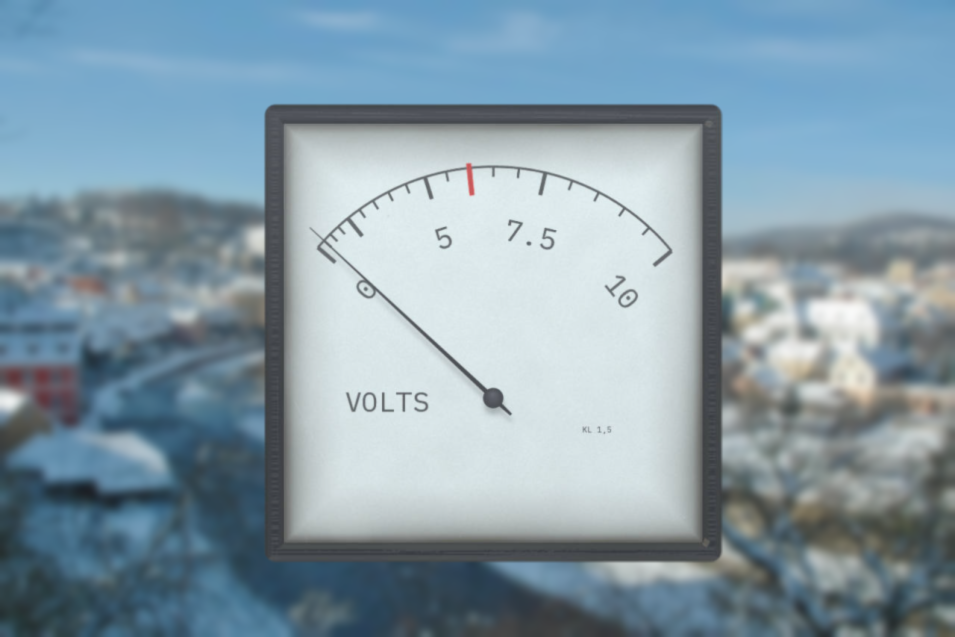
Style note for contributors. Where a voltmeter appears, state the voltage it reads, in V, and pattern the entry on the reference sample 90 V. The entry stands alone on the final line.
1 V
